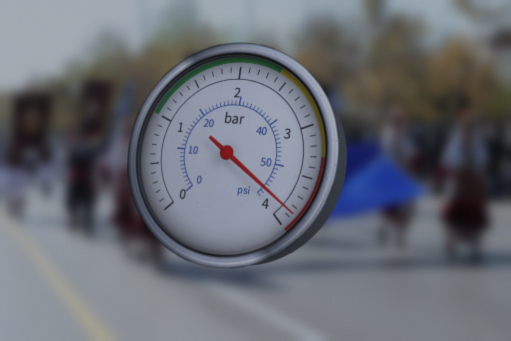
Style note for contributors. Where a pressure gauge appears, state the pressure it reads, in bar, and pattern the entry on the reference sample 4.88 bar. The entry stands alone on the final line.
3.85 bar
